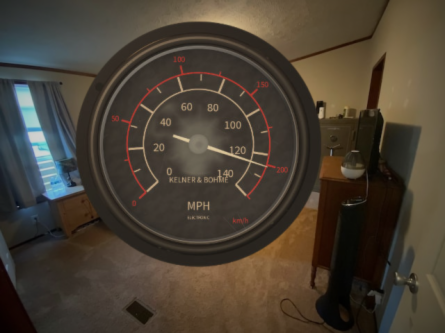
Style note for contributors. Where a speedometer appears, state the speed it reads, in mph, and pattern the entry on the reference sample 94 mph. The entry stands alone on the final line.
125 mph
